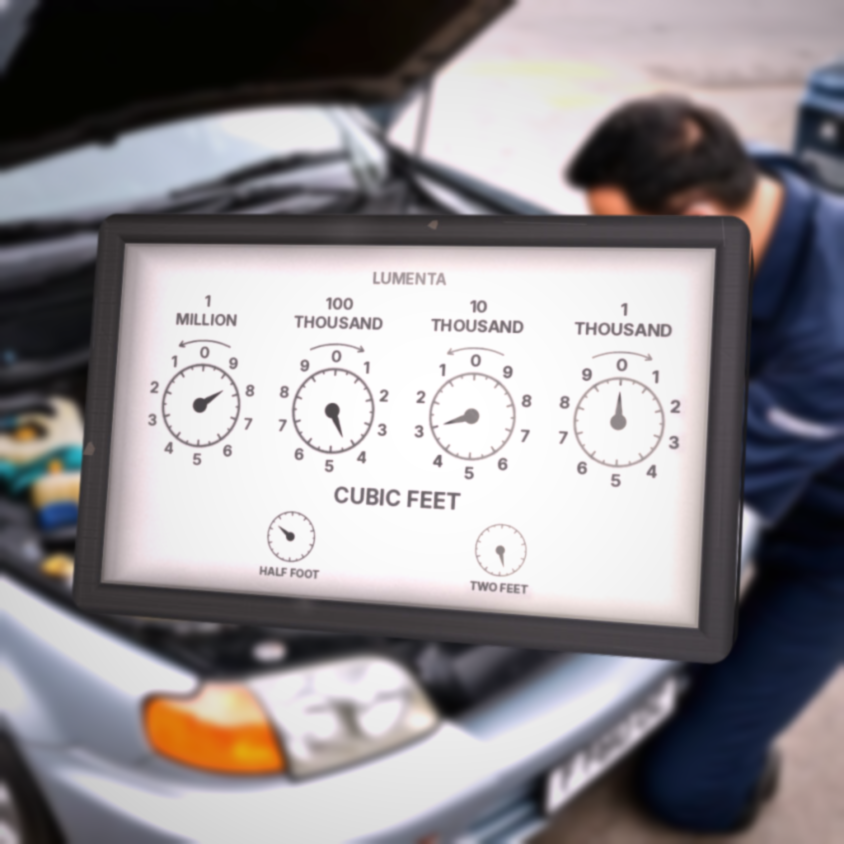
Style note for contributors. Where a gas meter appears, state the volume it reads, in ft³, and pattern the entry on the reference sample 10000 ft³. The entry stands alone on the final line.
843000 ft³
